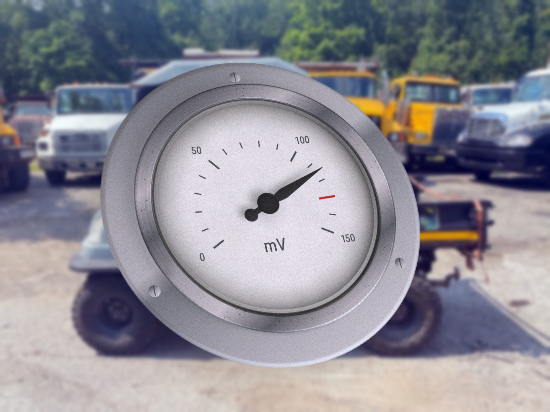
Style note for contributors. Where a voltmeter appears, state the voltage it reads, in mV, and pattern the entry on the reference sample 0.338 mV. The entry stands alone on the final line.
115 mV
